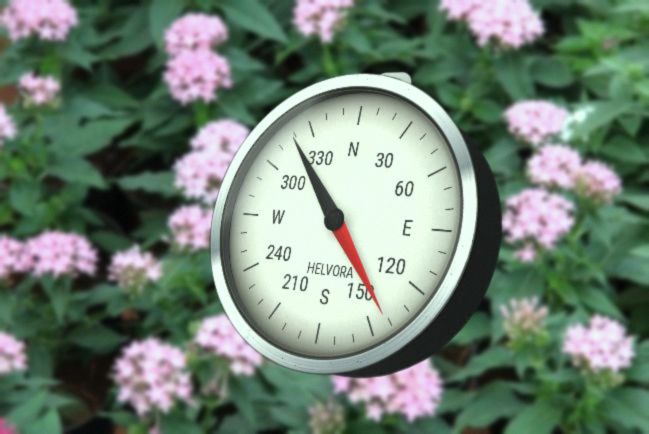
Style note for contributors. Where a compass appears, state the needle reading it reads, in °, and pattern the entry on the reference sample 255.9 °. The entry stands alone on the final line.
140 °
